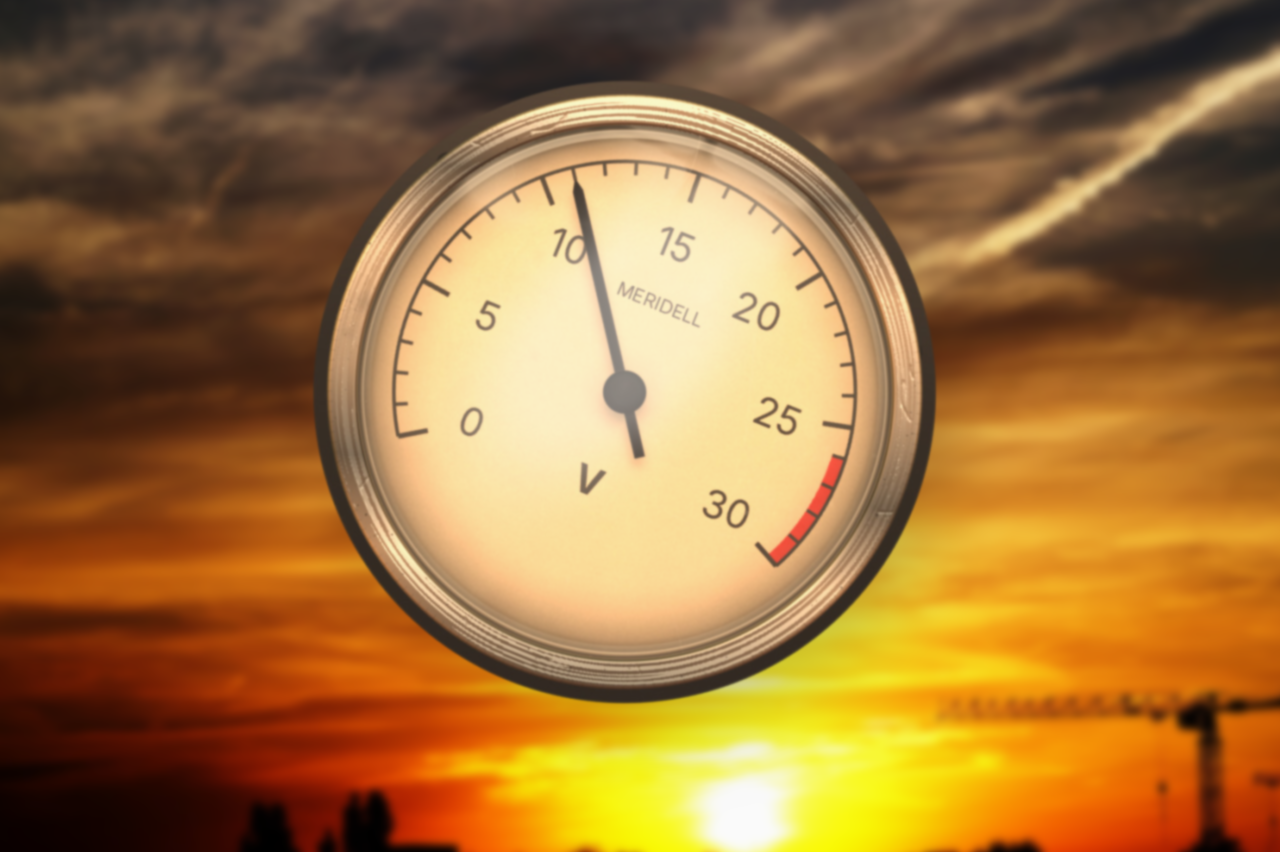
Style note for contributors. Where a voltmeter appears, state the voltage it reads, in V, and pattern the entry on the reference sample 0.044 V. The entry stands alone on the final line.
11 V
